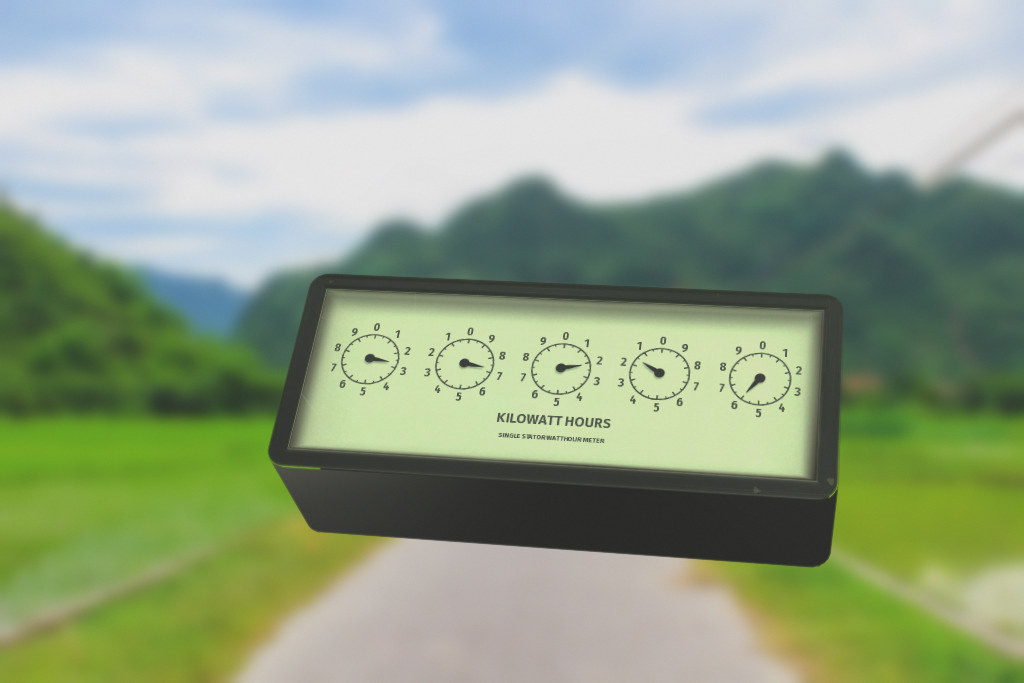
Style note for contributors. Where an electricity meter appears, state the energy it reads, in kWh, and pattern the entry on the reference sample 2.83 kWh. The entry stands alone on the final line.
27216 kWh
